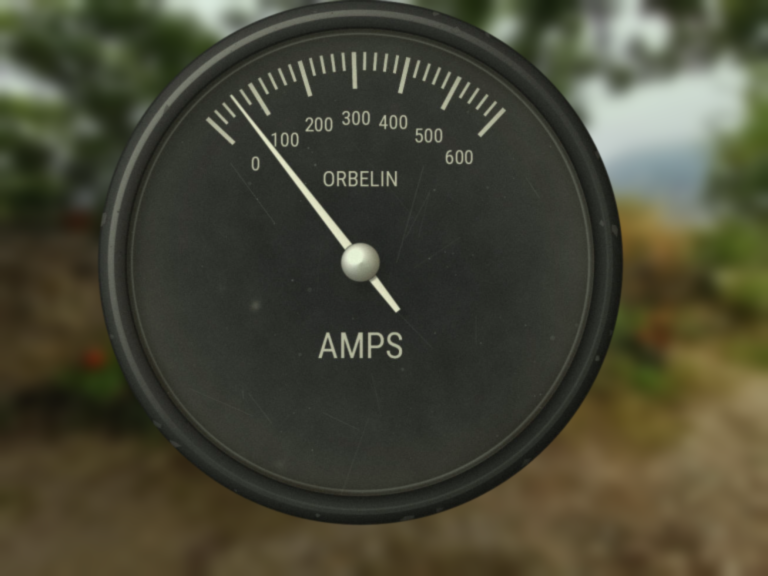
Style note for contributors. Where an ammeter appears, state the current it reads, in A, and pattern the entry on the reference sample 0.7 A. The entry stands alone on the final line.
60 A
